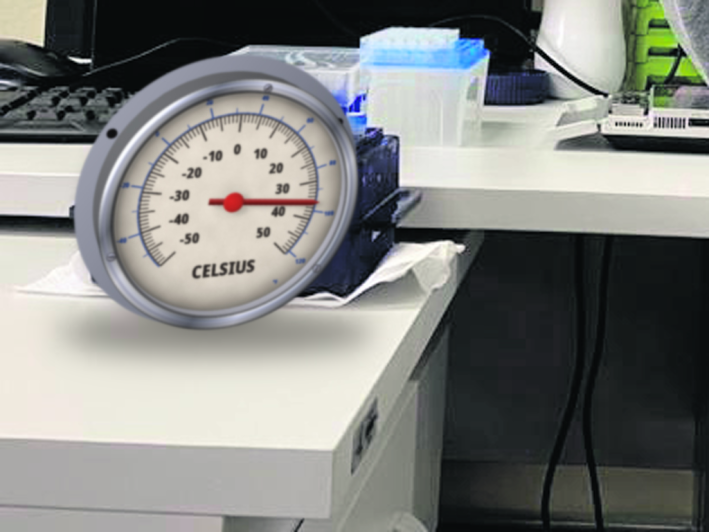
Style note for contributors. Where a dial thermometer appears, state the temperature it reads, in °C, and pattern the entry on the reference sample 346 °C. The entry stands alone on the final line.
35 °C
